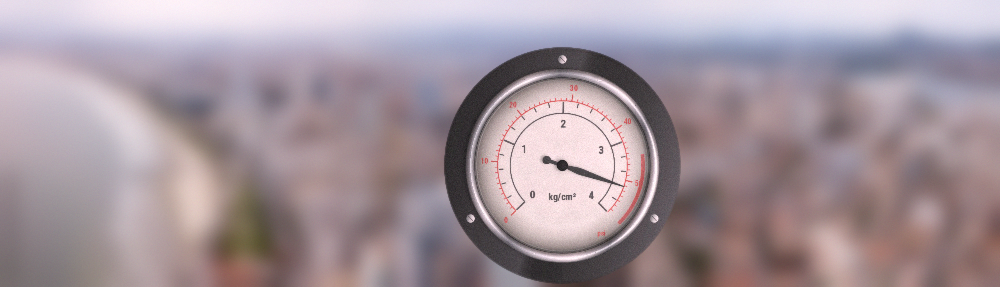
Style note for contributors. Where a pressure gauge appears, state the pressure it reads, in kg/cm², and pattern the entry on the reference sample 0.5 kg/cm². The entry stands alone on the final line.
3.6 kg/cm²
